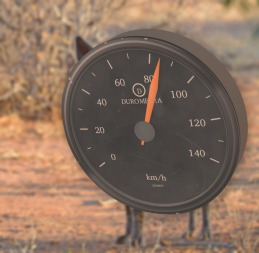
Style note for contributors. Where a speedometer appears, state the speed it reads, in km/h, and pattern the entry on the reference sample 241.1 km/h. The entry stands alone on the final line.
85 km/h
